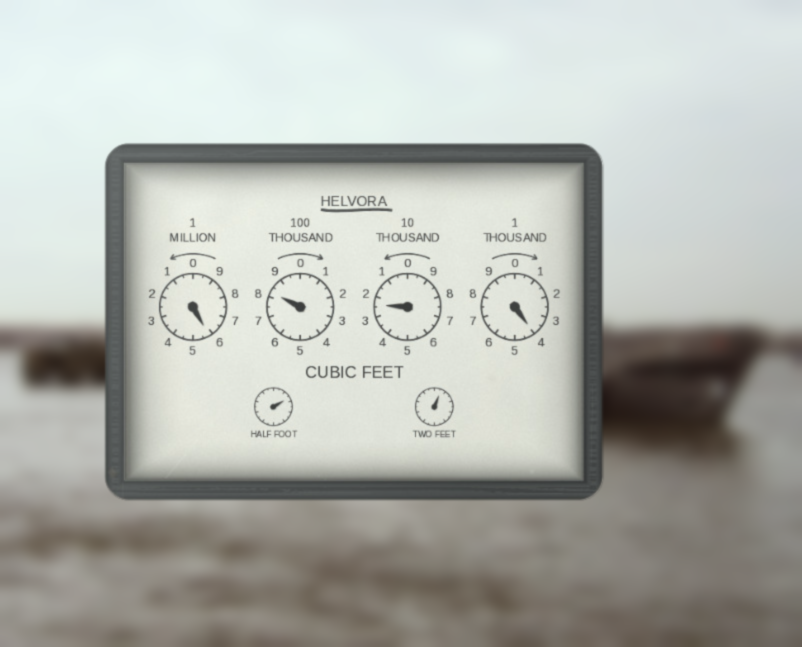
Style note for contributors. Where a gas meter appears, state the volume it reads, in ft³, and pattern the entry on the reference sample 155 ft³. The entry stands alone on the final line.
582400 ft³
